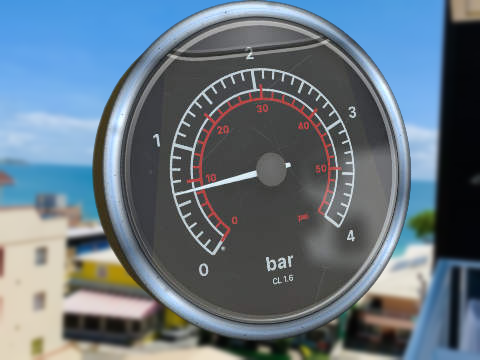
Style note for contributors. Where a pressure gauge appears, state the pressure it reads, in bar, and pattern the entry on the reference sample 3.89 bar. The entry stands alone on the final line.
0.6 bar
